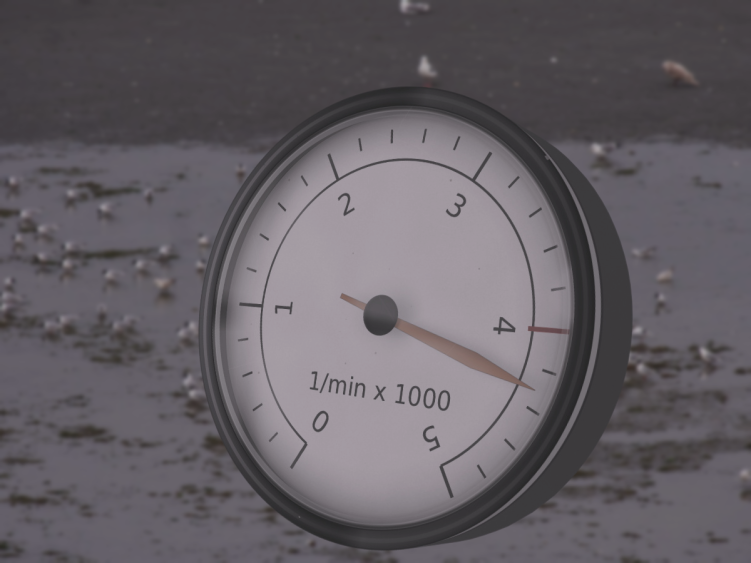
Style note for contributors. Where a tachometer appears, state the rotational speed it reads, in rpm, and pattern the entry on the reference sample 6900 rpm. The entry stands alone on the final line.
4300 rpm
